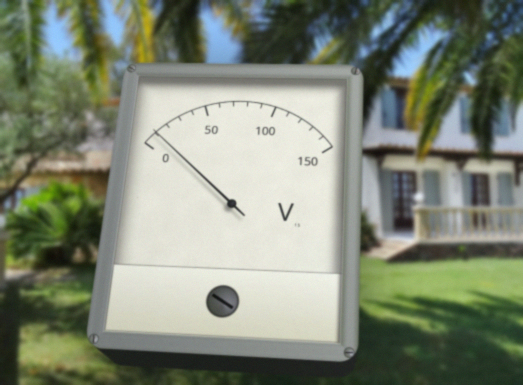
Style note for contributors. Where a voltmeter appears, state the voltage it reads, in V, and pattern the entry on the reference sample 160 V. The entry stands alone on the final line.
10 V
